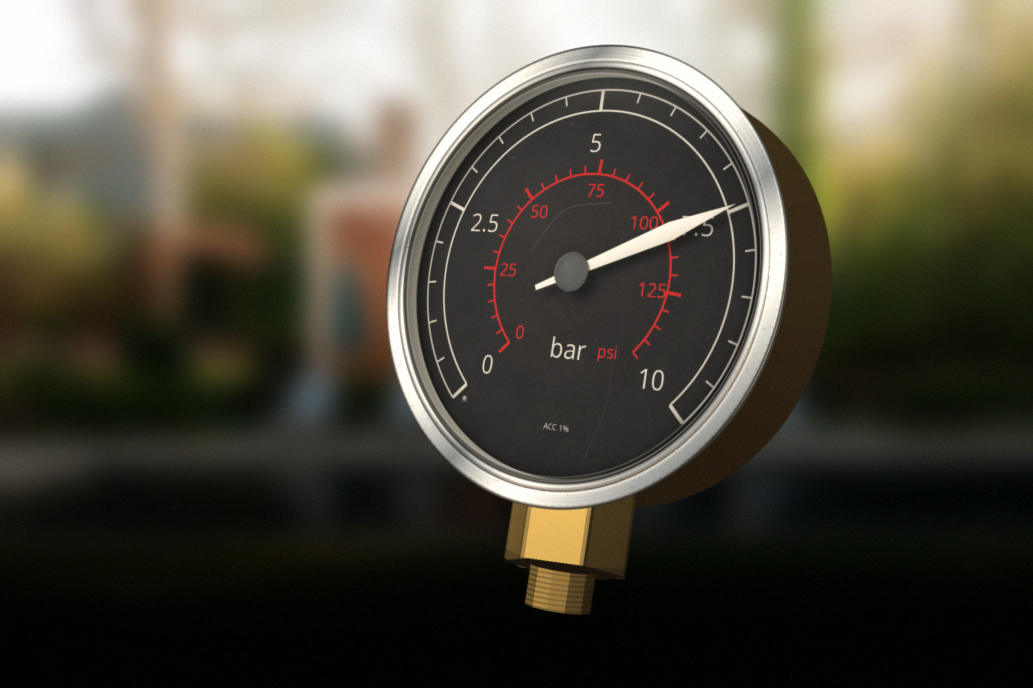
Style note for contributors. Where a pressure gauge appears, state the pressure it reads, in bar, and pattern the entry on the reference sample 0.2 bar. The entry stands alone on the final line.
7.5 bar
